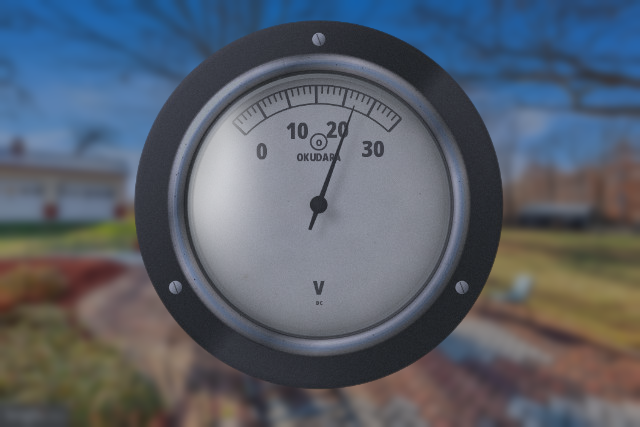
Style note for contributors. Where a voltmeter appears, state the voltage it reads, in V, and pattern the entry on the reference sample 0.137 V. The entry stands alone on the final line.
22 V
